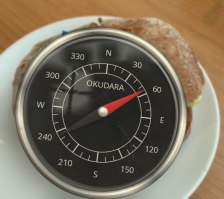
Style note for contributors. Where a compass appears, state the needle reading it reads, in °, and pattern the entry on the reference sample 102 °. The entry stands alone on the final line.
55 °
